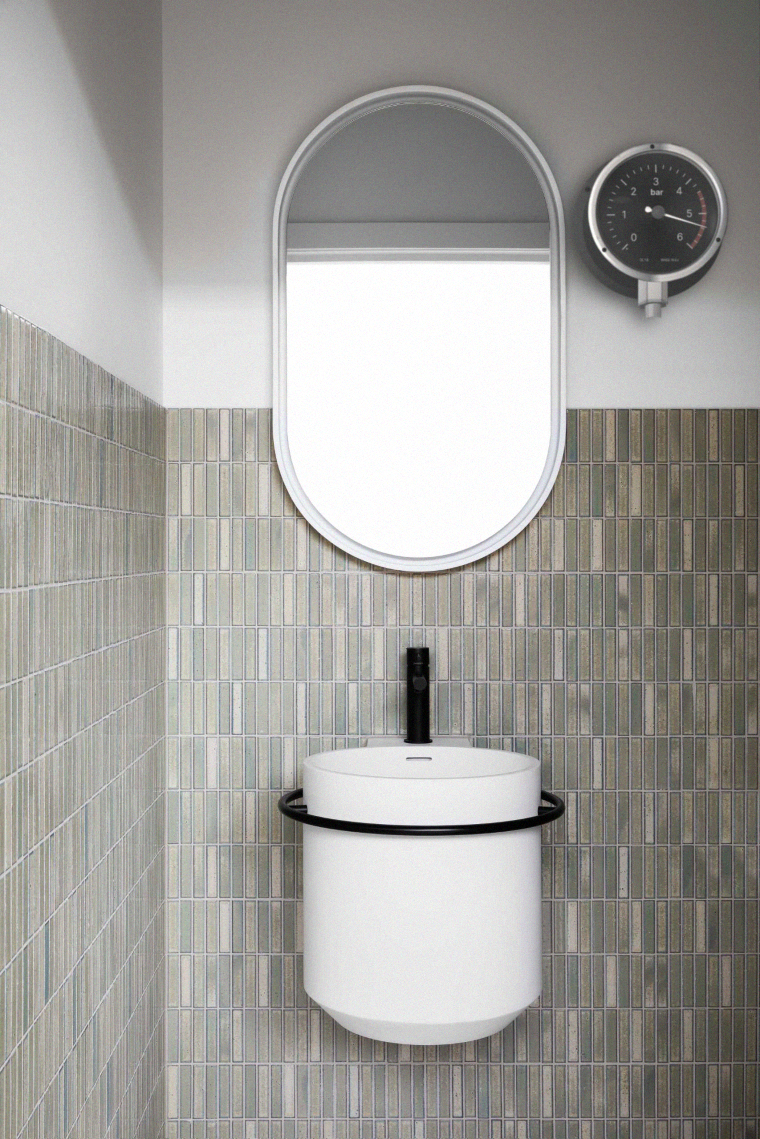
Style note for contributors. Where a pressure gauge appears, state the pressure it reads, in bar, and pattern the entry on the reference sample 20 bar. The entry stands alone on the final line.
5.4 bar
